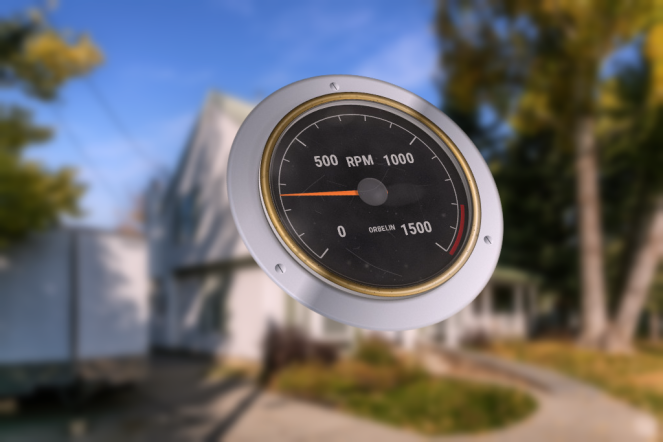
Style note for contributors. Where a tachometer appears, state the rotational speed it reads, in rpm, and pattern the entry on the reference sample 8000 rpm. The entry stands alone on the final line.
250 rpm
